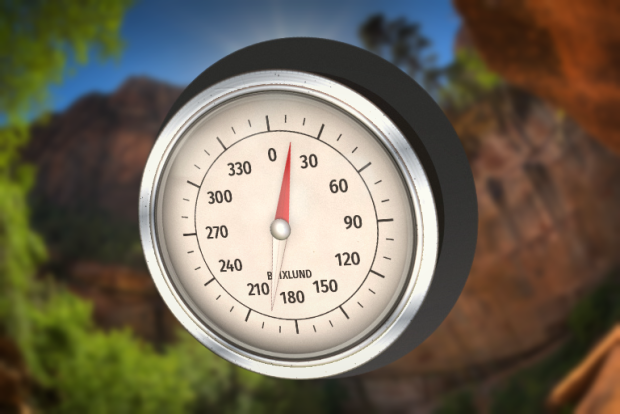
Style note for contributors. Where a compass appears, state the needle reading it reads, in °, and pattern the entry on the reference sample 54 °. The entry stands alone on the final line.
15 °
